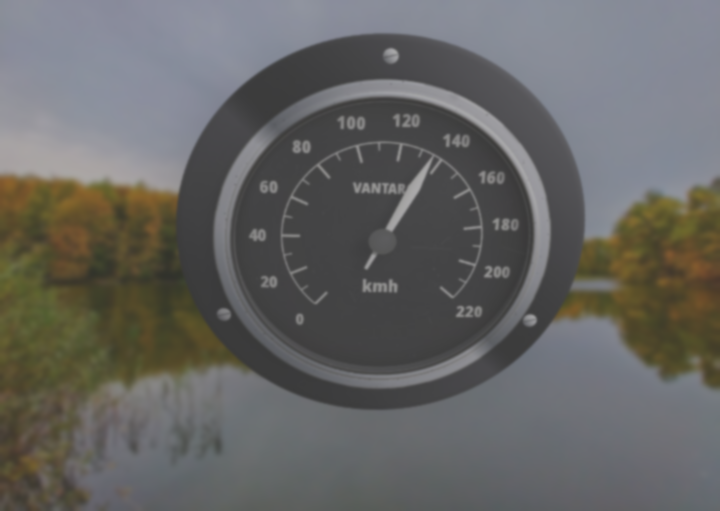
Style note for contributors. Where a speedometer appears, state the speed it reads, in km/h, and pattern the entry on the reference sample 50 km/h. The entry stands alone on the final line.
135 km/h
